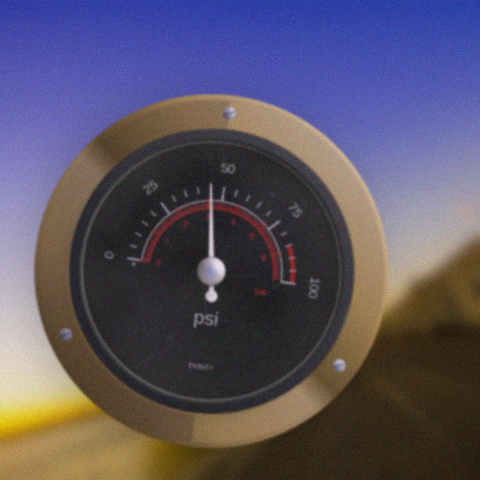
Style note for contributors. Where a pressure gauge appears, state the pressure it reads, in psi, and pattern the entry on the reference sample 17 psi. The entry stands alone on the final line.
45 psi
